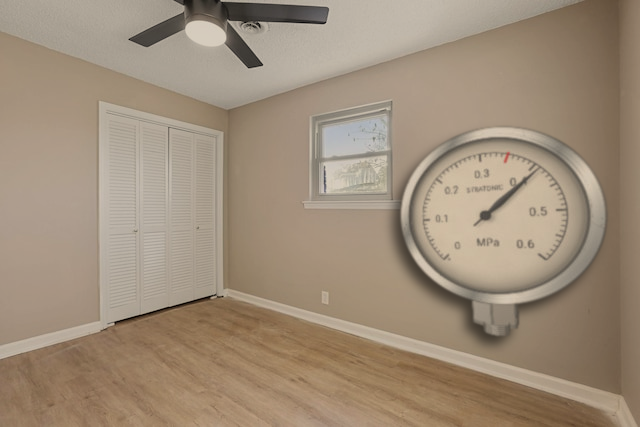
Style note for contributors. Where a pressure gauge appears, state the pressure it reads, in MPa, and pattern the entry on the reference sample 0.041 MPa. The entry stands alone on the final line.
0.41 MPa
